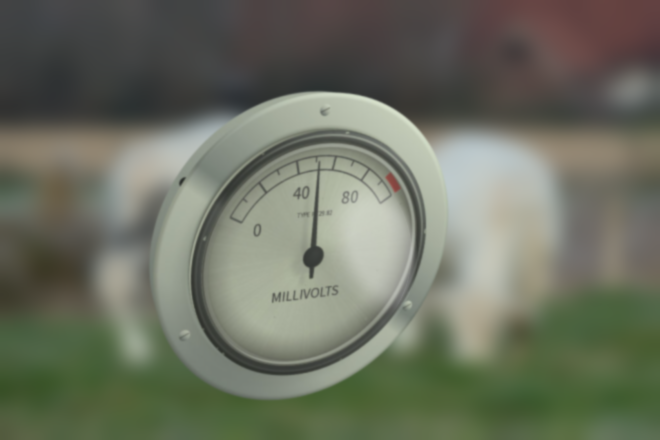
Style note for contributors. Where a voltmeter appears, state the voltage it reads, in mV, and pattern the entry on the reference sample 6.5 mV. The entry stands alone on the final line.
50 mV
